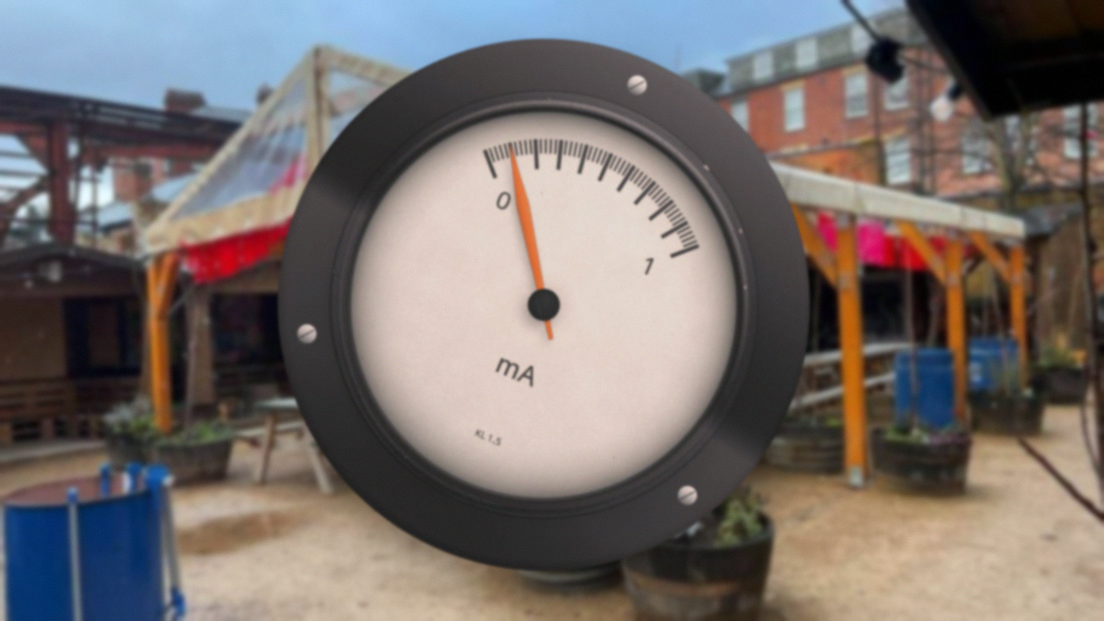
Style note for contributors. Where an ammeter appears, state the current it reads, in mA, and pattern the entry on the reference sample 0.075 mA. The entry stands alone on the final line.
0.1 mA
